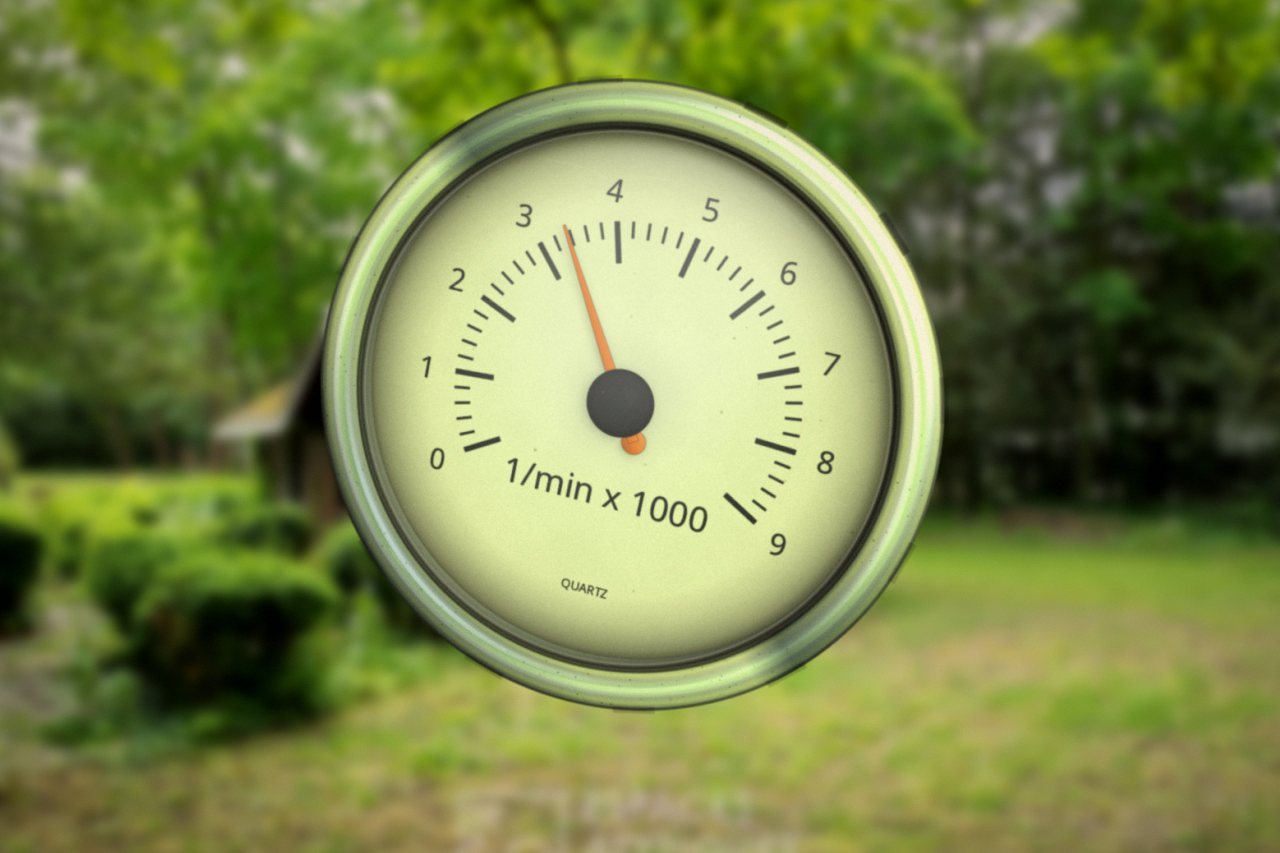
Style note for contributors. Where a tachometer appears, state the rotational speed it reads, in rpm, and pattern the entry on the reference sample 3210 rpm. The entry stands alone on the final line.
3400 rpm
